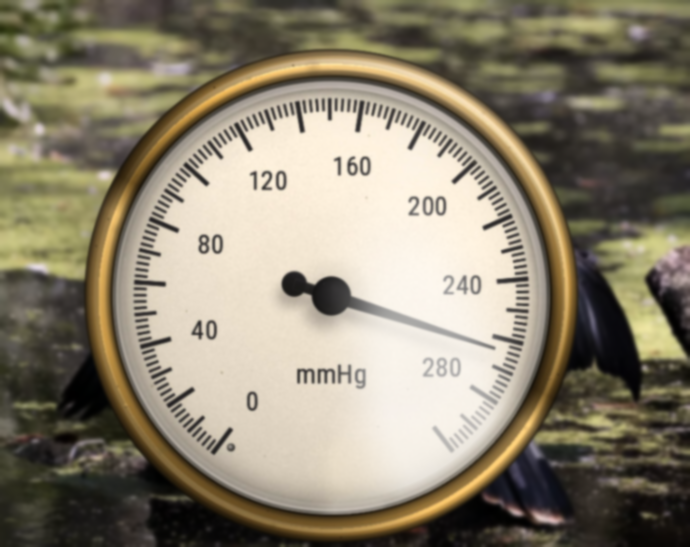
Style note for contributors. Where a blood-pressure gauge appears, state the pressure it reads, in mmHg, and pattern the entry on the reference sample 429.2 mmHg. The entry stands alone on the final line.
264 mmHg
